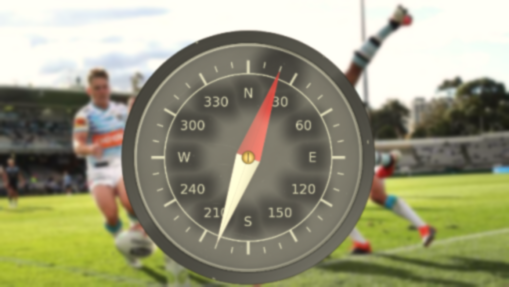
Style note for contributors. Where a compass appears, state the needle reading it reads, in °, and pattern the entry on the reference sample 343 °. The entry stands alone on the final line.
20 °
